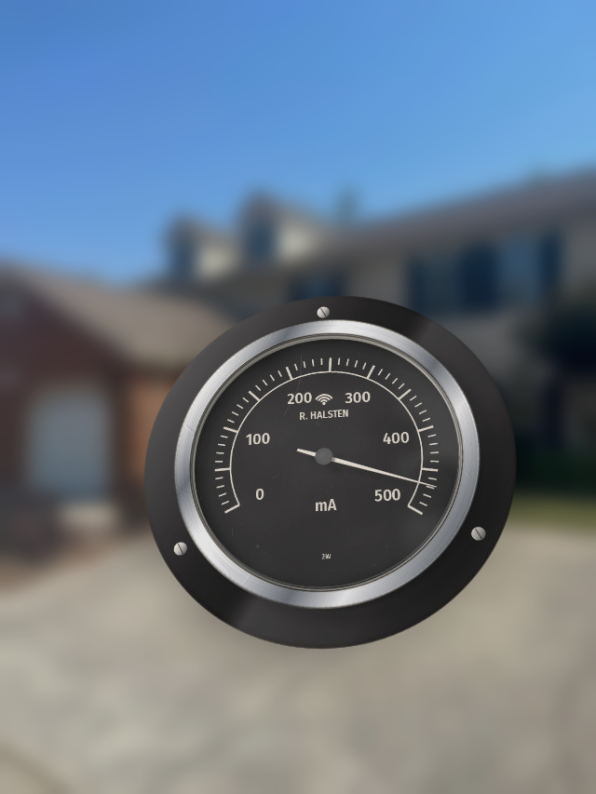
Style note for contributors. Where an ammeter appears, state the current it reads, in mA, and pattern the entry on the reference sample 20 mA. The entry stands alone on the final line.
470 mA
